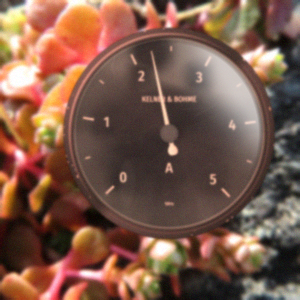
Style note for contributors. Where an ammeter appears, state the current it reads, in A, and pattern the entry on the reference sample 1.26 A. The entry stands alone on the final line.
2.25 A
